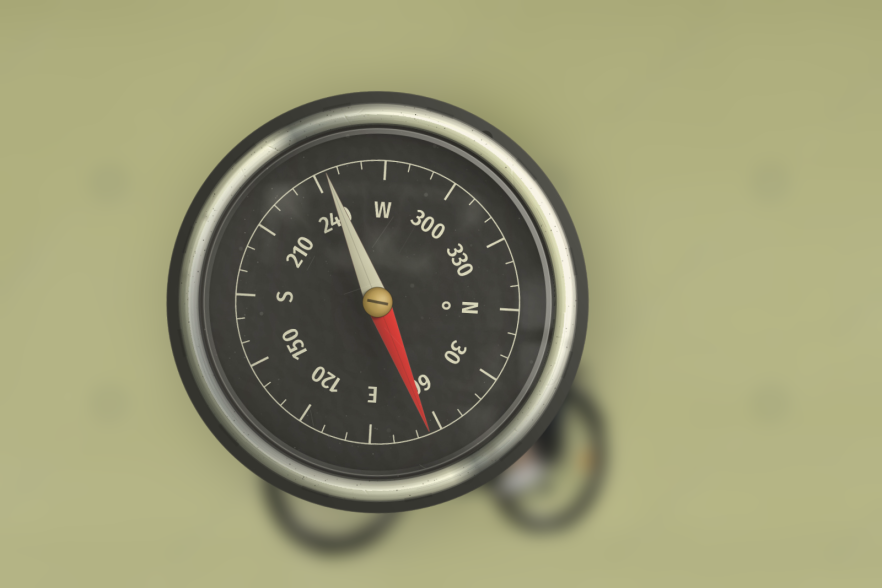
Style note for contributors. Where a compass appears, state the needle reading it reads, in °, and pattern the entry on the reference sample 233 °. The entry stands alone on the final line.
65 °
